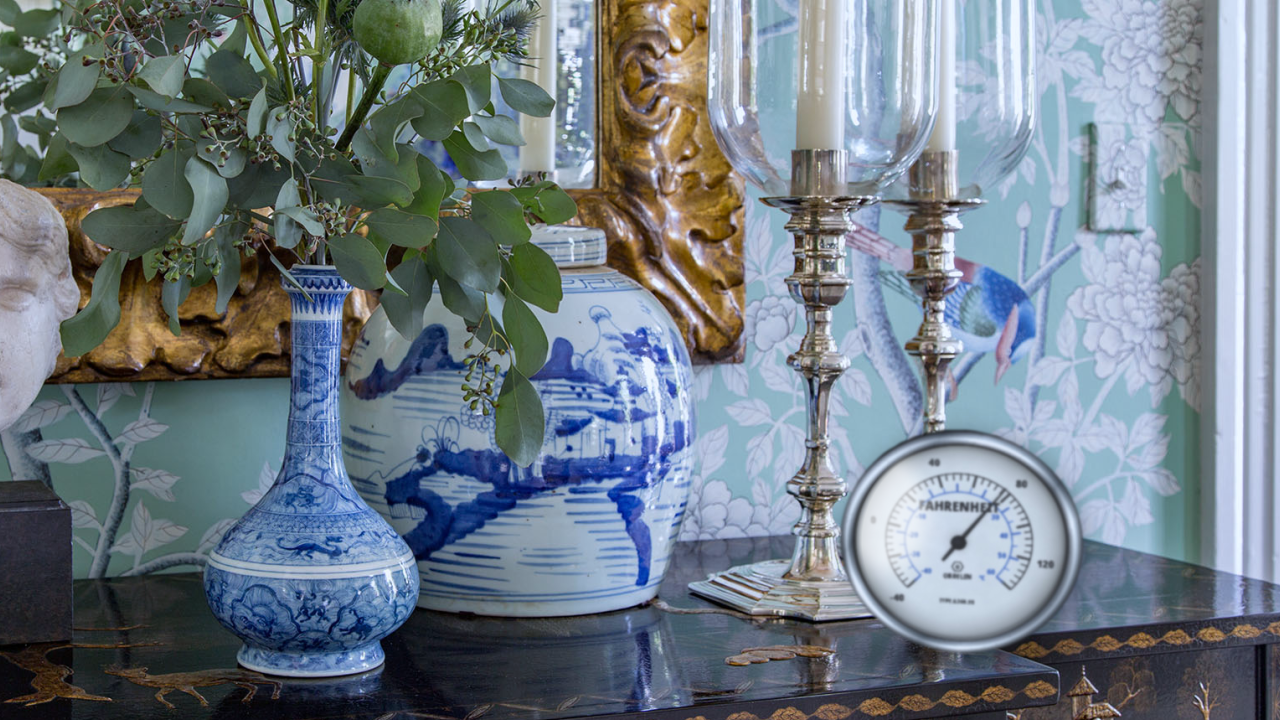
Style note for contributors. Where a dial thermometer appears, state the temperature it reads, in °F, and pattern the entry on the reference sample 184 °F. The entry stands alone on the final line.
76 °F
